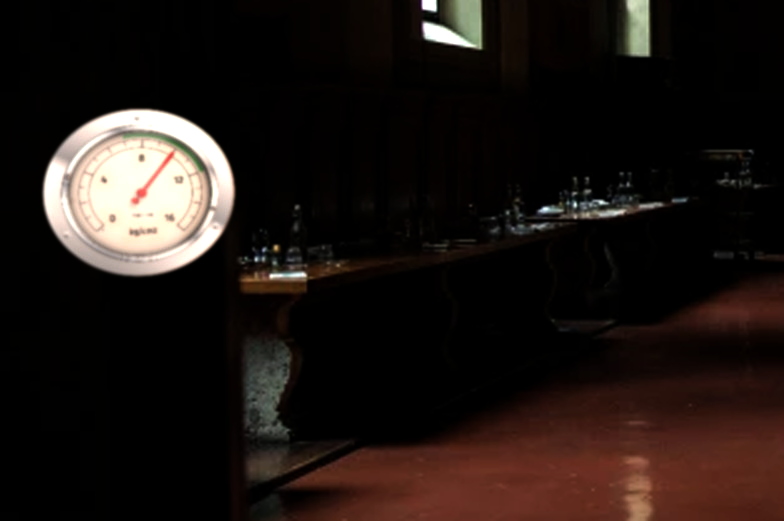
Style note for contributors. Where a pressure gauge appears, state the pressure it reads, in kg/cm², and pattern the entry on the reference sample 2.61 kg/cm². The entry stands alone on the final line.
10 kg/cm²
